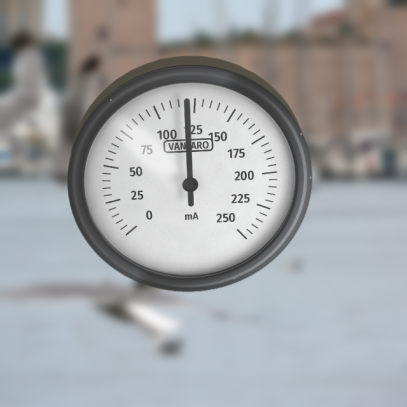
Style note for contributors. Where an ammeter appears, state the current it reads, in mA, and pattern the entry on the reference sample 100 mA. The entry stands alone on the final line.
120 mA
